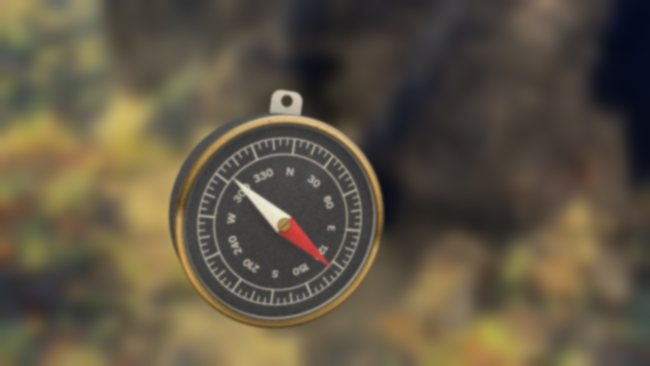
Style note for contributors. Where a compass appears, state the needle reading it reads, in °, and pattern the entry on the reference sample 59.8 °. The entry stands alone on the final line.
125 °
